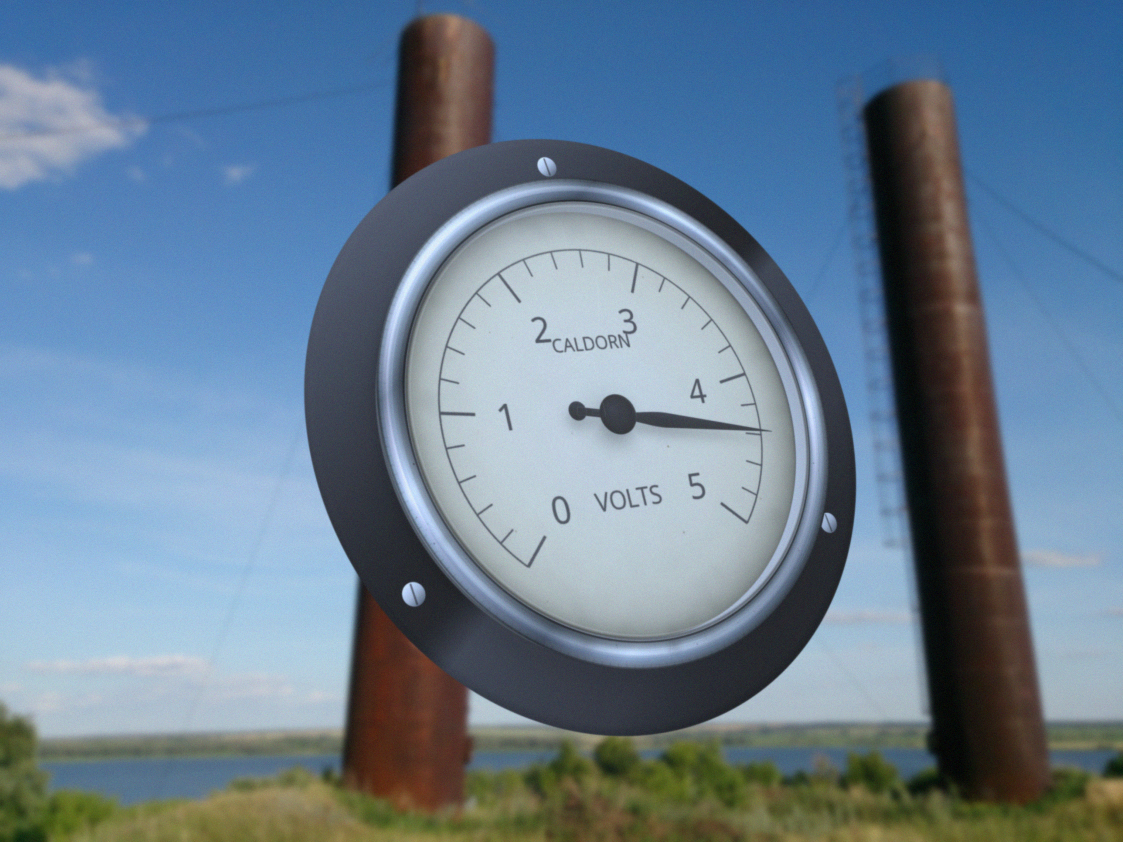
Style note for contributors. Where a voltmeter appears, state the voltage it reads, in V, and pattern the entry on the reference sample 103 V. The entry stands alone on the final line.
4.4 V
